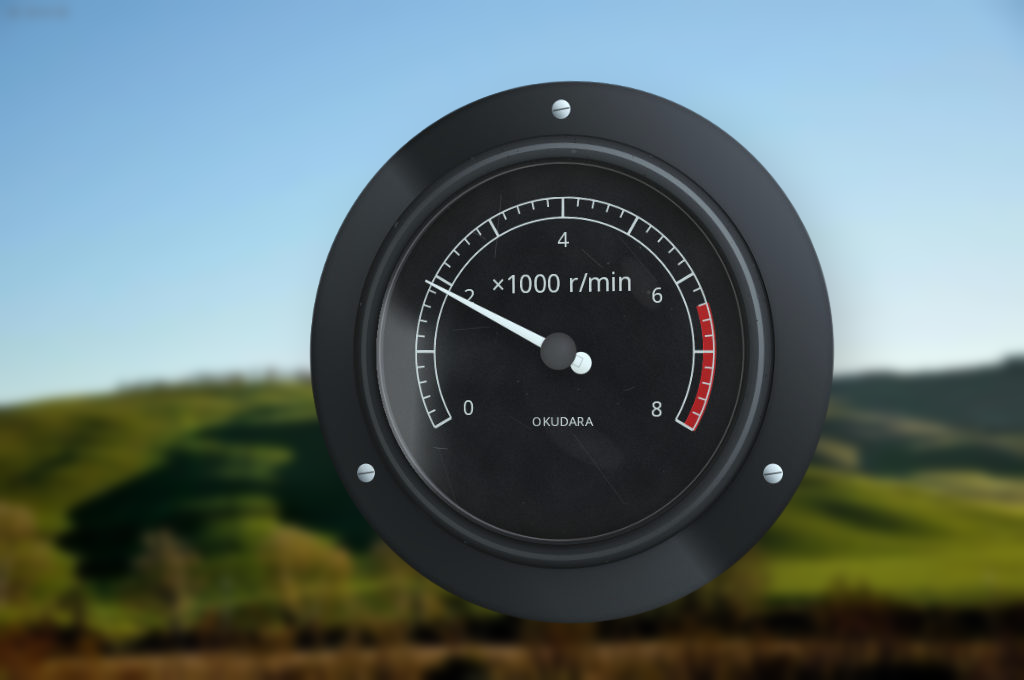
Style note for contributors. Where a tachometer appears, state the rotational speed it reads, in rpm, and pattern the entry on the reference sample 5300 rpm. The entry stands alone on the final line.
1900 rpm
